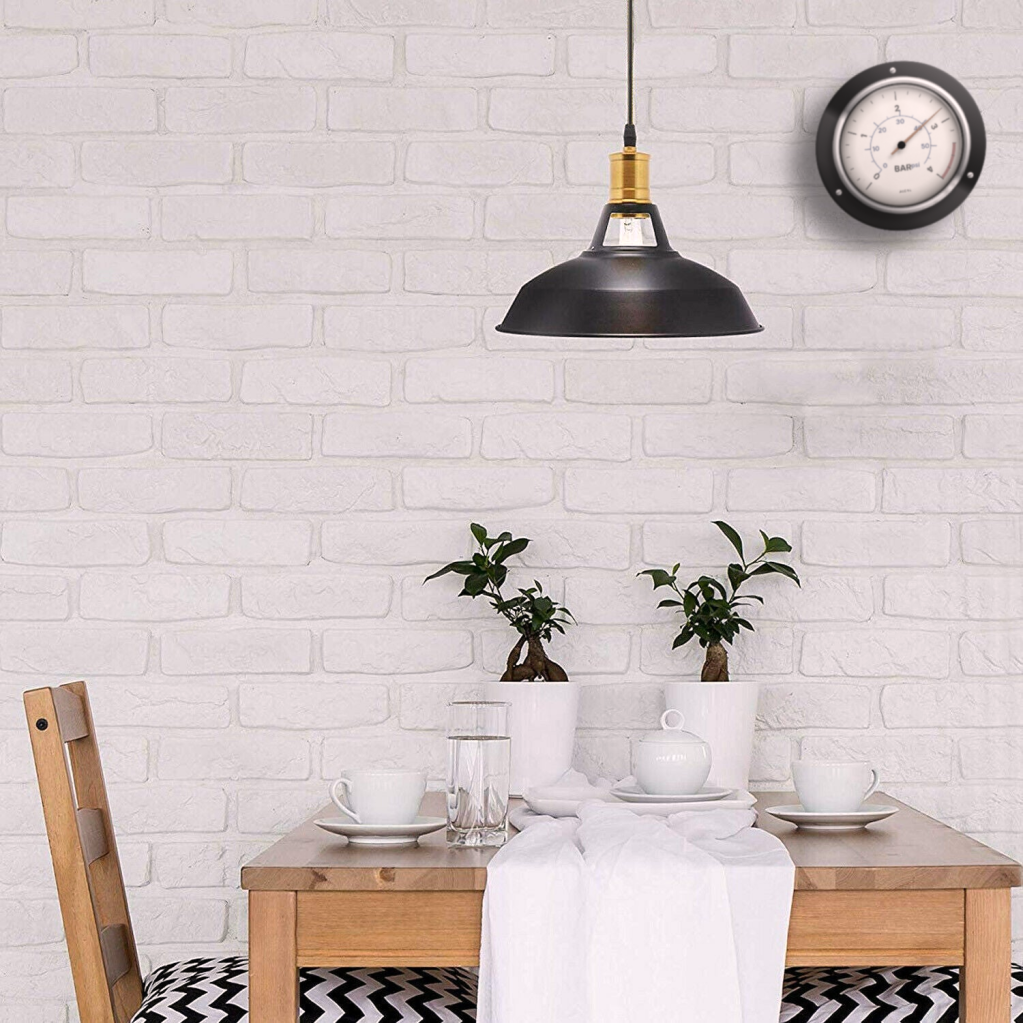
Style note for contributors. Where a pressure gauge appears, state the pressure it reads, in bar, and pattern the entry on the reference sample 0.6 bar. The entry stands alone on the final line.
2.8 bar
